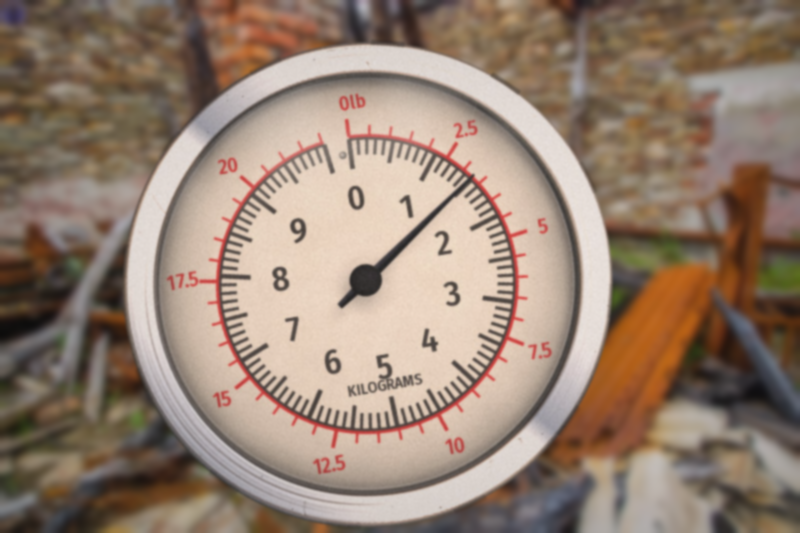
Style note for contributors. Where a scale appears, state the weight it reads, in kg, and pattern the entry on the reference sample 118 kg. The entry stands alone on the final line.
1.5 kg
